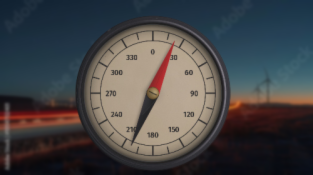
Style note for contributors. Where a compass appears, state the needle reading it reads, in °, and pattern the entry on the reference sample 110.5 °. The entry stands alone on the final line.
22.5 °
